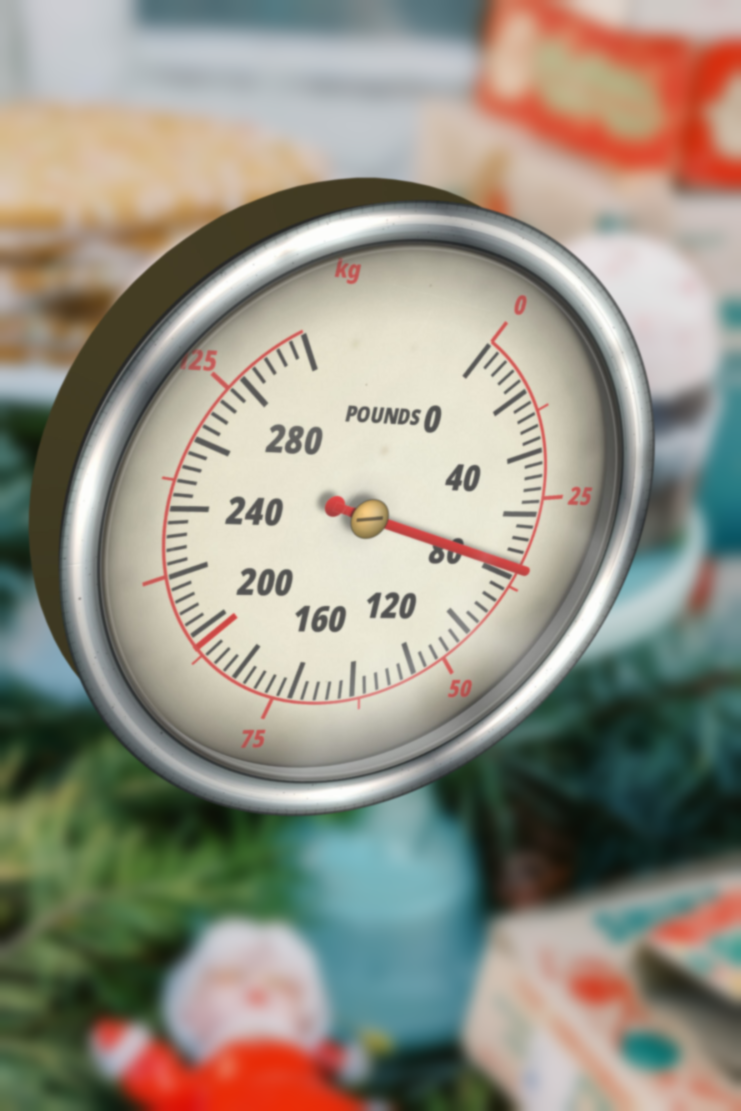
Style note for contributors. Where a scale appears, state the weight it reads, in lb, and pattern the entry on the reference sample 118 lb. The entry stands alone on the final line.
76 lb
